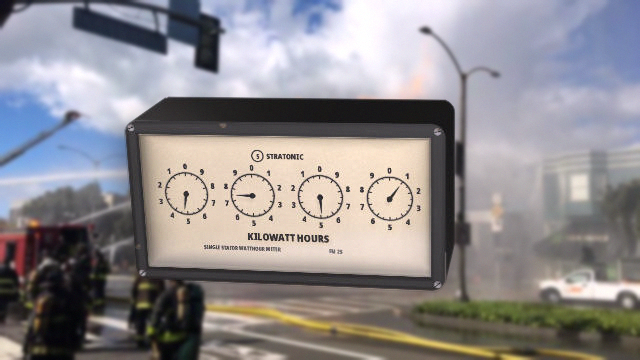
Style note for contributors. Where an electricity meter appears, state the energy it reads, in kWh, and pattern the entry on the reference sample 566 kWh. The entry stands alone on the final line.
4751 kWh
